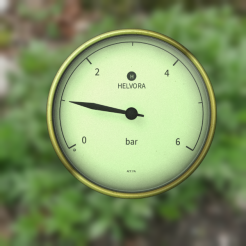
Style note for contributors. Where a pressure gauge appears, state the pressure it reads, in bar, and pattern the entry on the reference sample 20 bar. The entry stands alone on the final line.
1 bar
